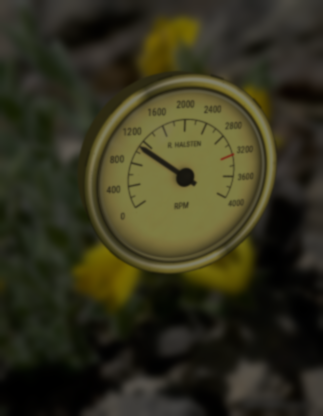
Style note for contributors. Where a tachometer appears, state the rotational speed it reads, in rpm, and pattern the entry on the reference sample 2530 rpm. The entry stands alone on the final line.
1100 rpm
